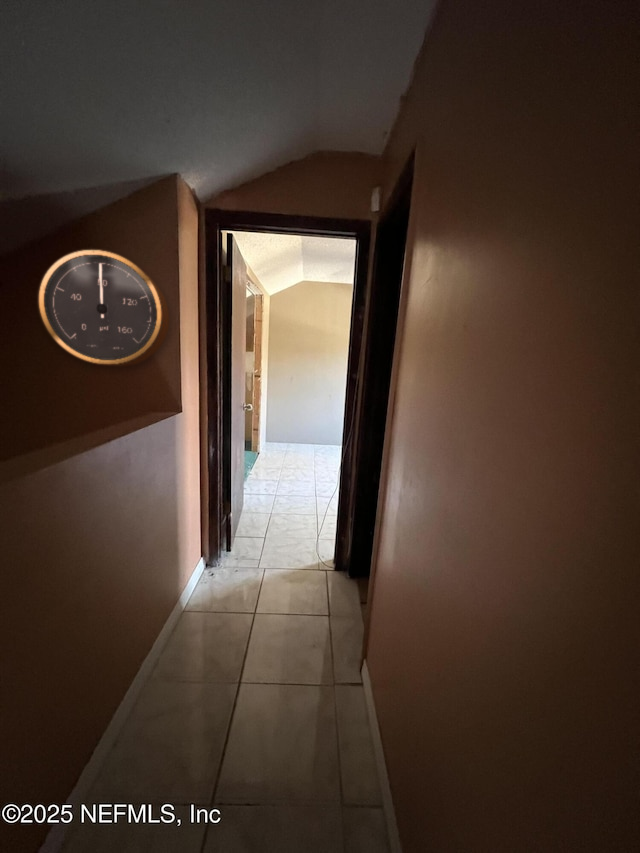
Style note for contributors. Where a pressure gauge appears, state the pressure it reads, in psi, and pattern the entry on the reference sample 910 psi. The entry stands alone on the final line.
80 psi
